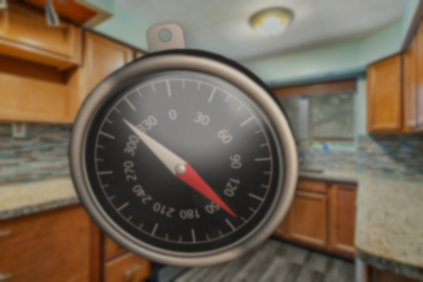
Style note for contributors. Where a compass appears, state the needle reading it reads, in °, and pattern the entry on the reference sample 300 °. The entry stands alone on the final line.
140 °
